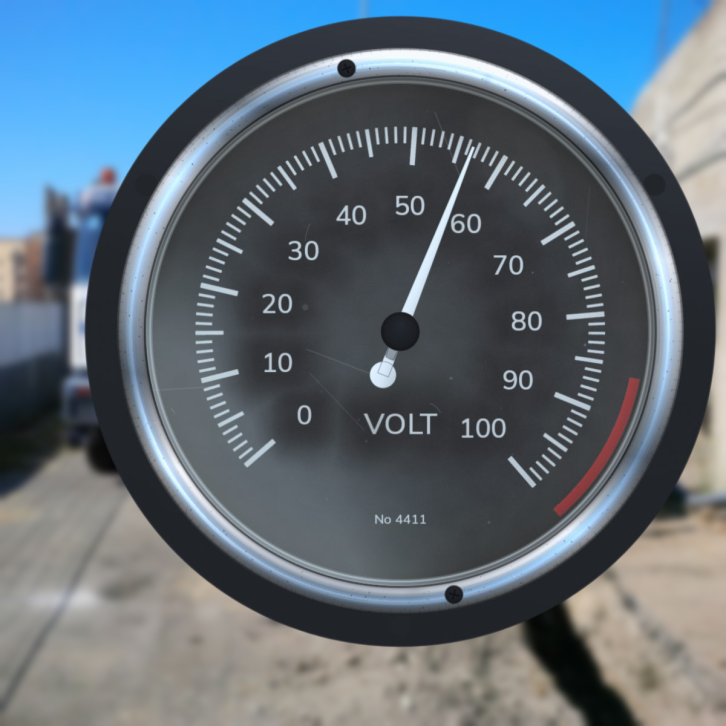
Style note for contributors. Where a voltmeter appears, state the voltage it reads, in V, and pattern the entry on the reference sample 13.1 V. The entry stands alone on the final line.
56.5 V
